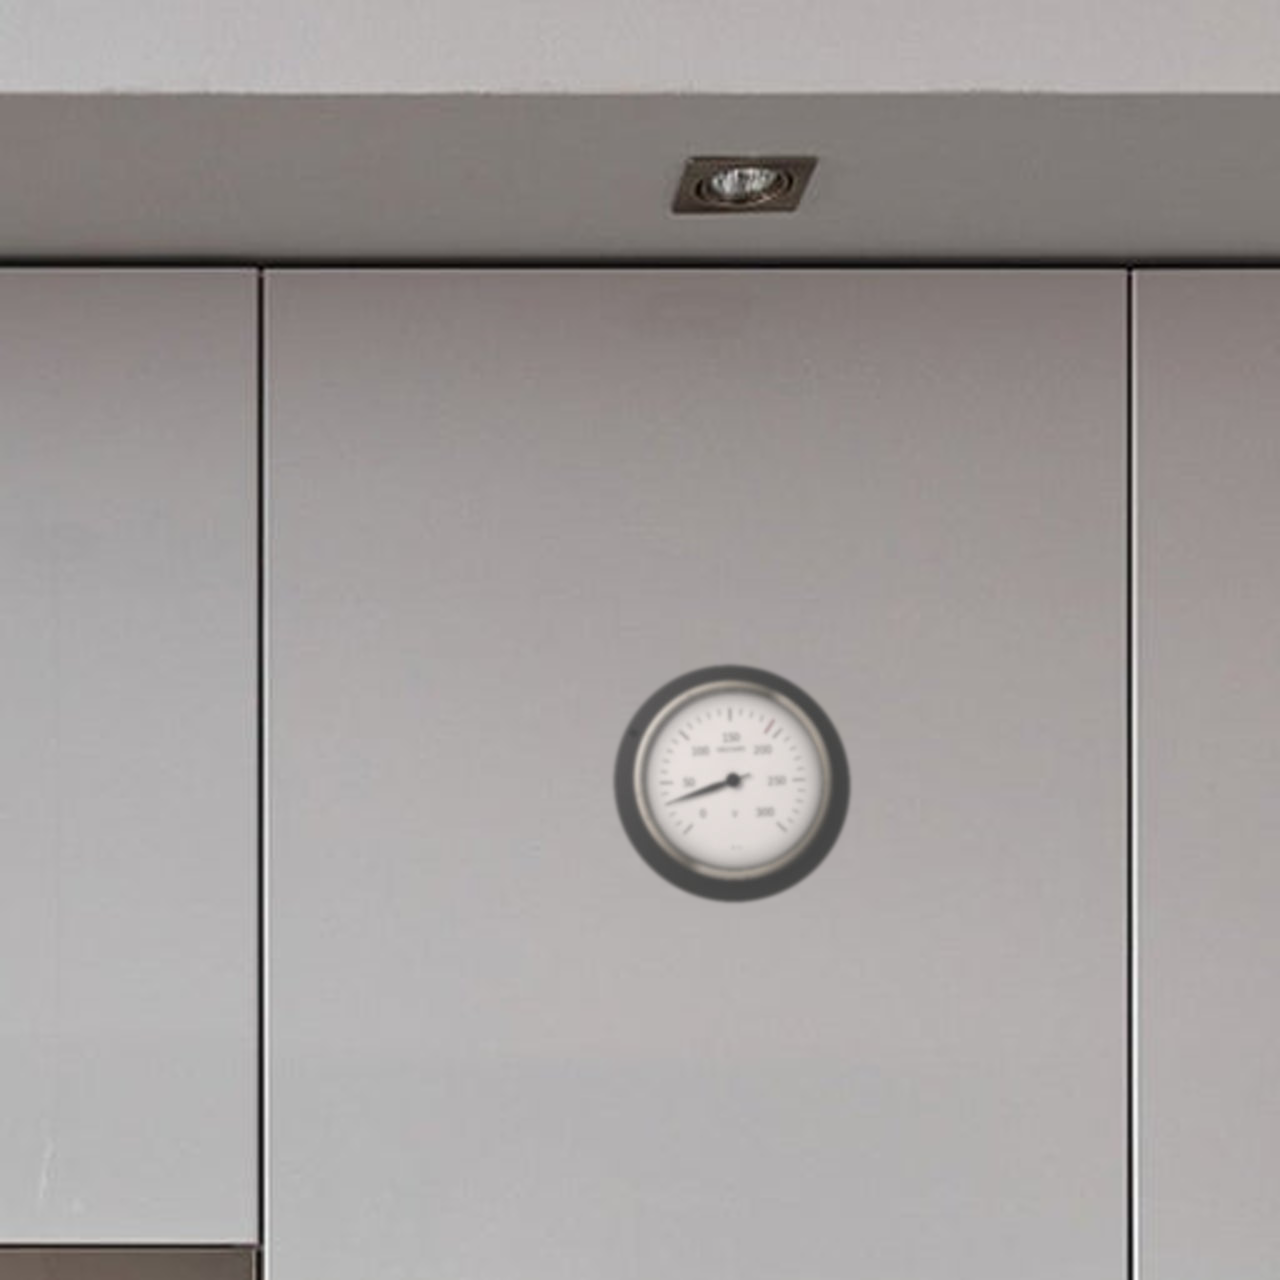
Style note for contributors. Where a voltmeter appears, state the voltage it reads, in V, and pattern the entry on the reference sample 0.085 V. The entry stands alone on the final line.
30 V
